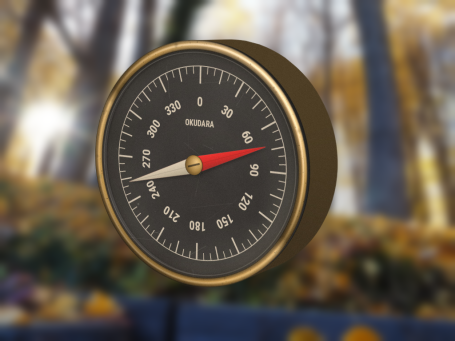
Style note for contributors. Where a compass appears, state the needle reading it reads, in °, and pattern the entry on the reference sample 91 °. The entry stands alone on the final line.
72.5 °
